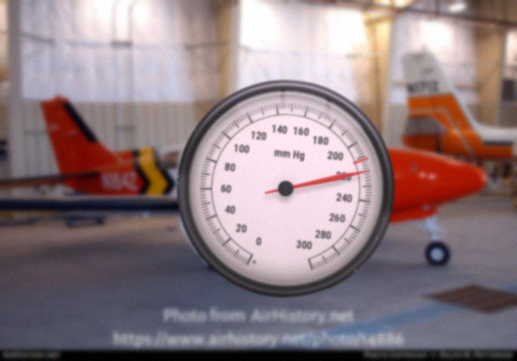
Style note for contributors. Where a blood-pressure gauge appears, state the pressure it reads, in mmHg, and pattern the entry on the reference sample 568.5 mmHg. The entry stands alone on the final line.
220 mmHg
